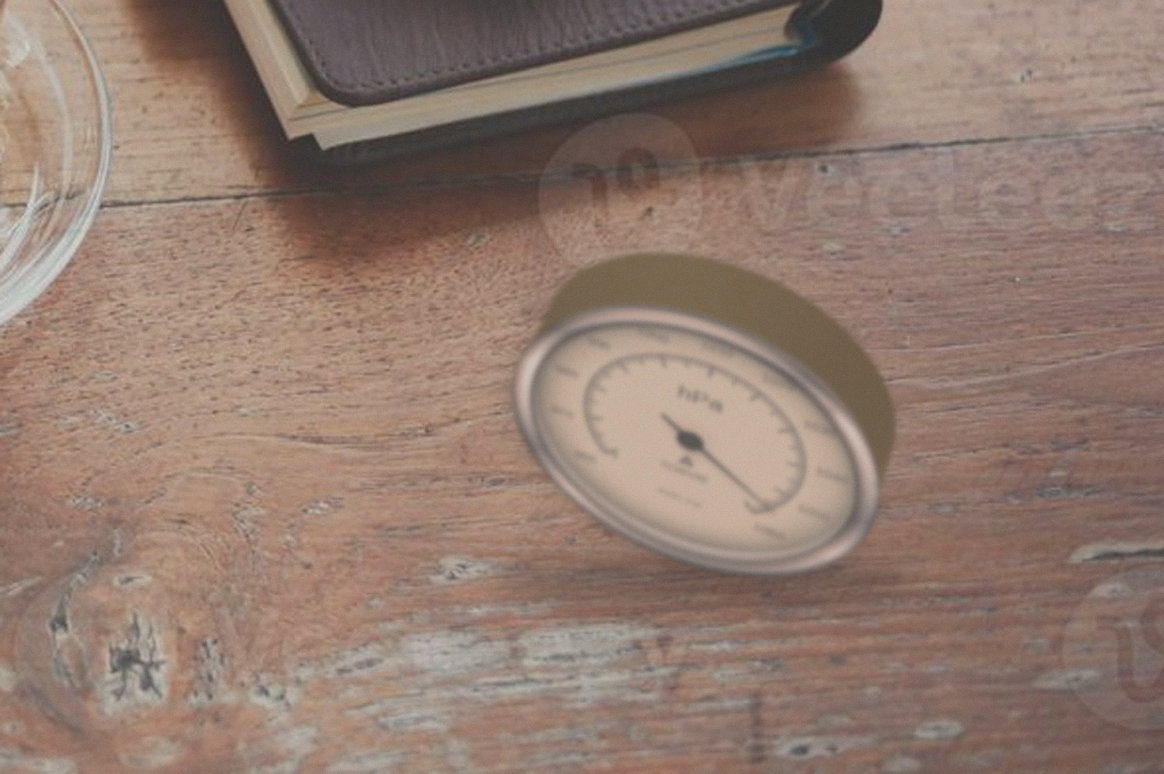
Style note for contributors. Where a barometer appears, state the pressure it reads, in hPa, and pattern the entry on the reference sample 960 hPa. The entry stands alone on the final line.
1055 hPa
